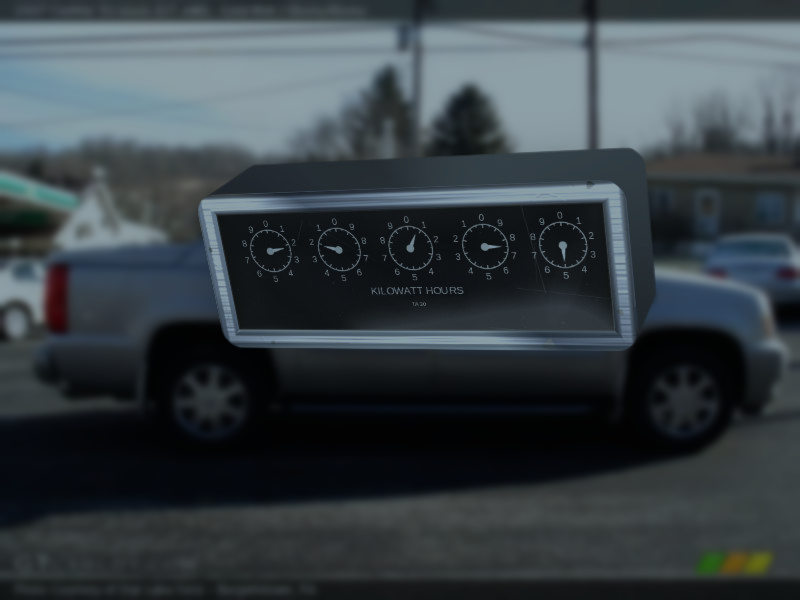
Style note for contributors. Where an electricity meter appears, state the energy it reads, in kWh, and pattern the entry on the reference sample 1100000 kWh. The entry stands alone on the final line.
22075 kWh
